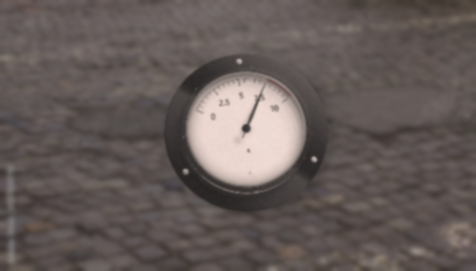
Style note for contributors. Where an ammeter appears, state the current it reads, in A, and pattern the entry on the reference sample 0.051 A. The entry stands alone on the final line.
7.5 A
